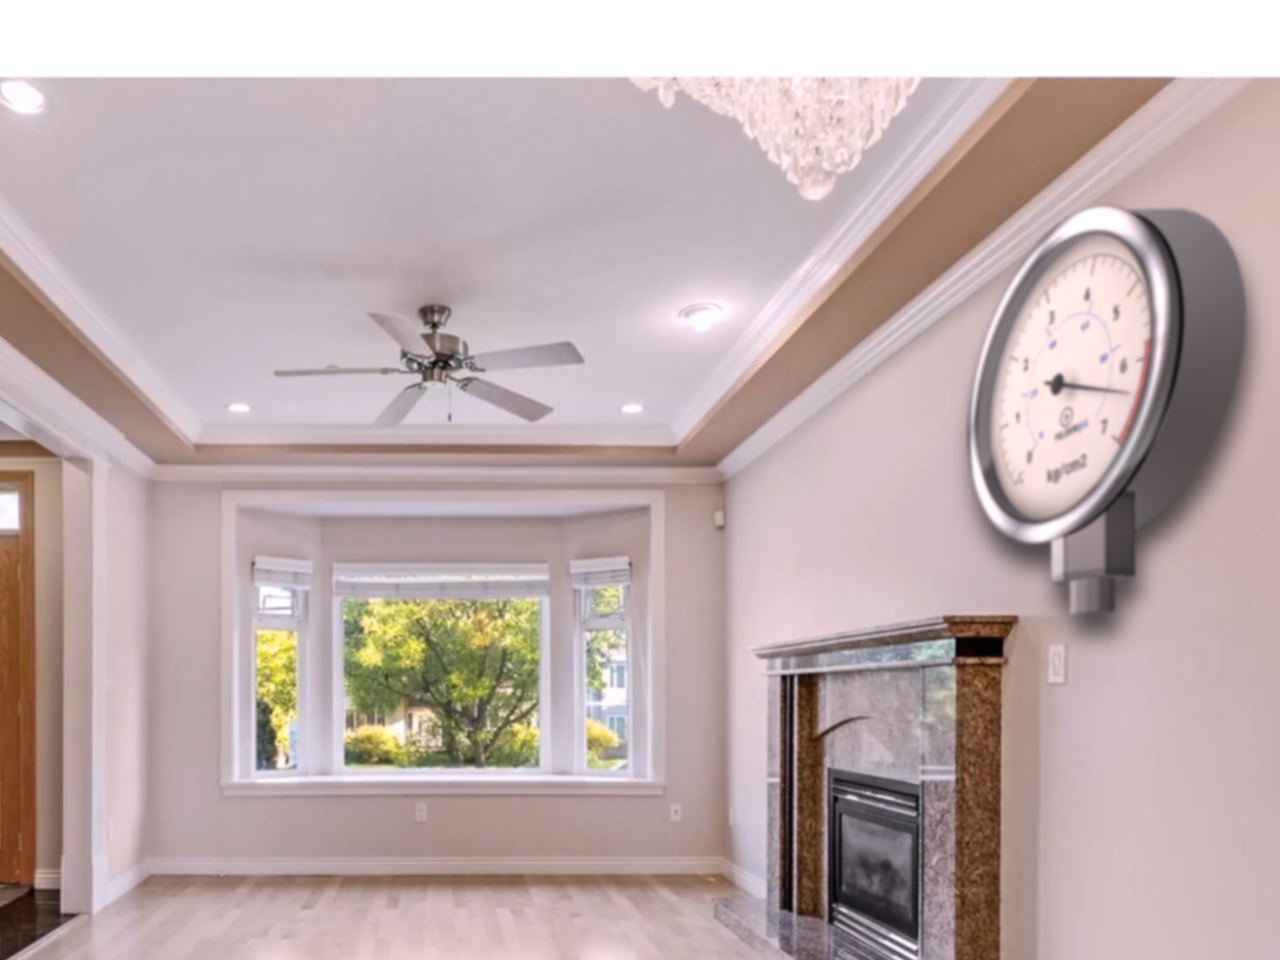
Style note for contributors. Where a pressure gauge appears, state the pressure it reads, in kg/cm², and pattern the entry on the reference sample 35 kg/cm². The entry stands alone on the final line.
6.4 kg/cm²
